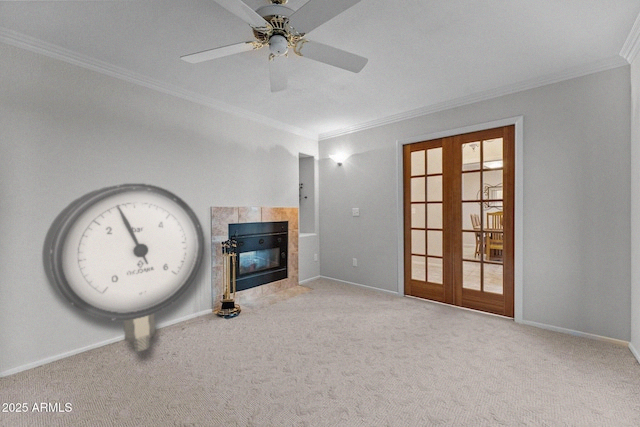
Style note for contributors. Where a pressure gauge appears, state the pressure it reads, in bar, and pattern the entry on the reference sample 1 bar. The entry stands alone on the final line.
2.6 bar
